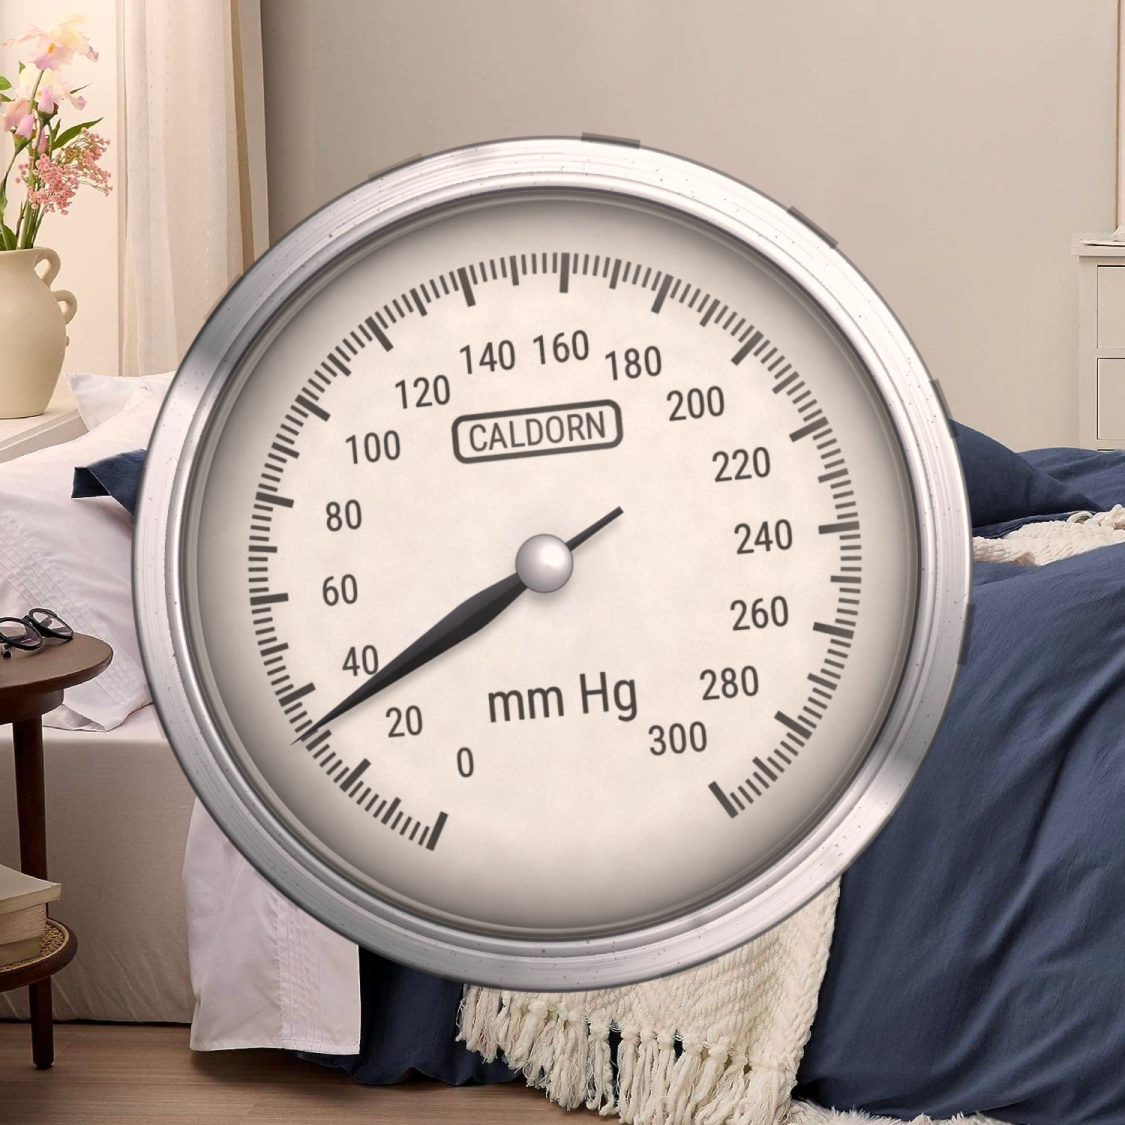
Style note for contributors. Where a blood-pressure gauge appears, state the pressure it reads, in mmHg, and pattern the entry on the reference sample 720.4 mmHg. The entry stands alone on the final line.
32 mmHg
